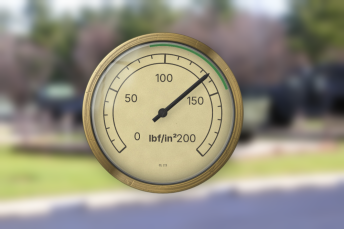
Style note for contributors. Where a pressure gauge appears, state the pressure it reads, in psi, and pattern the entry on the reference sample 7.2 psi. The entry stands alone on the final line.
135 psi
